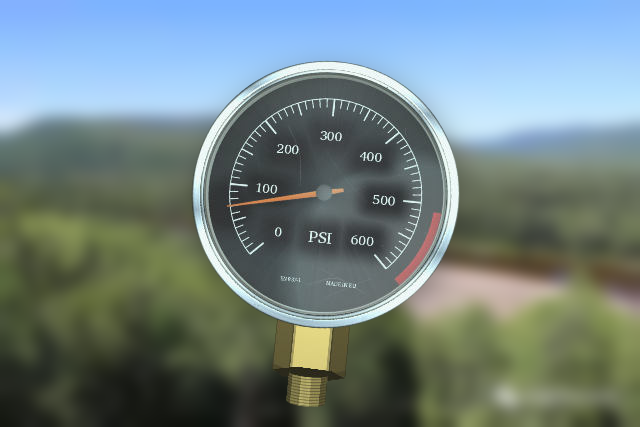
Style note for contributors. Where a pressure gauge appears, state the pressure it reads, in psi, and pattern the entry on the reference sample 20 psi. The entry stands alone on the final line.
70 psi
